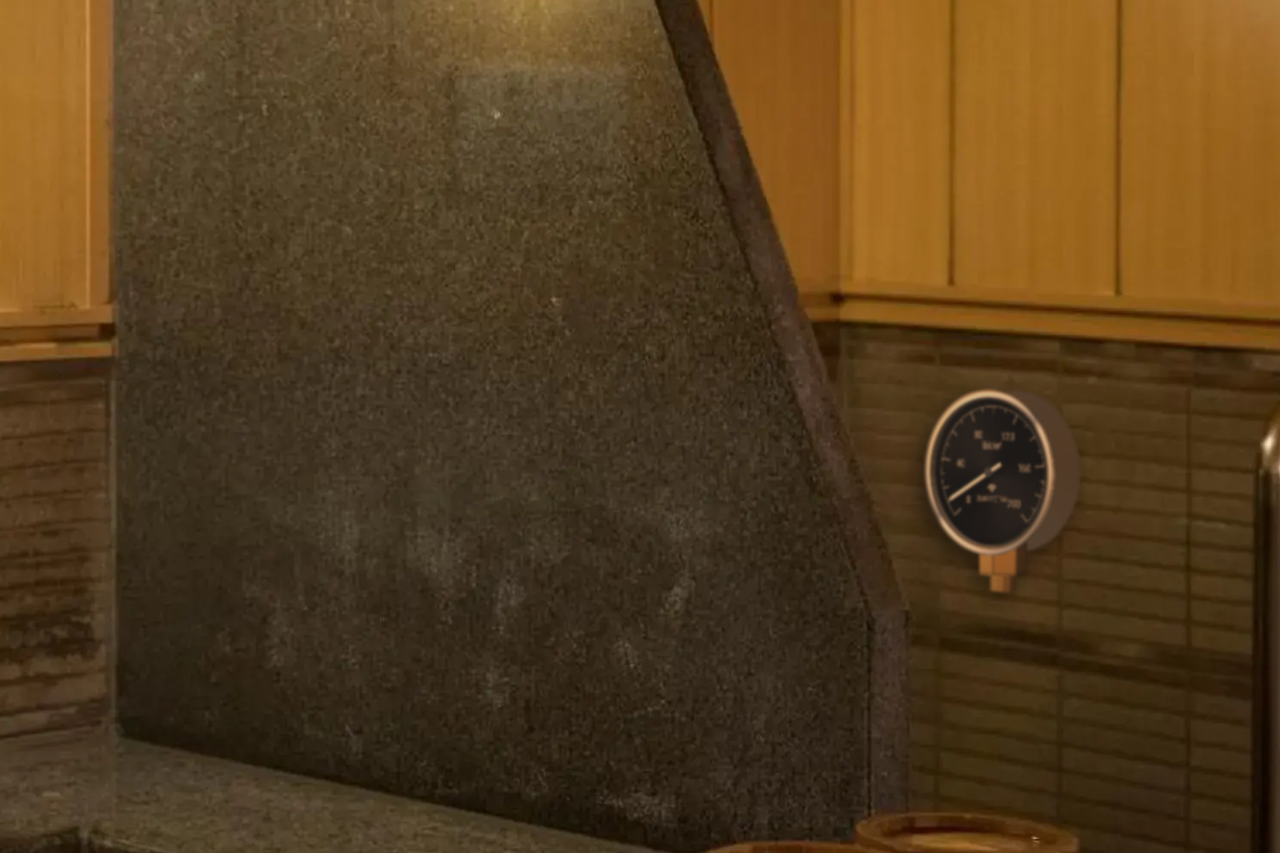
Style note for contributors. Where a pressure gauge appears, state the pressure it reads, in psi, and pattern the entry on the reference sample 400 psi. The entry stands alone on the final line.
10 psi
